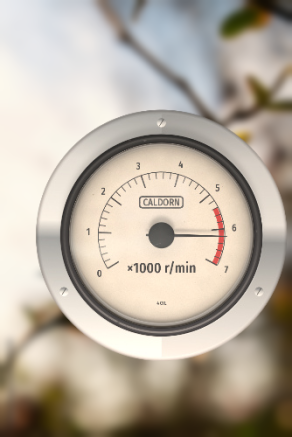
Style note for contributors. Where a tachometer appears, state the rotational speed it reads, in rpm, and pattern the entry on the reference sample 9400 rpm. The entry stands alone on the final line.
6200 rpm
